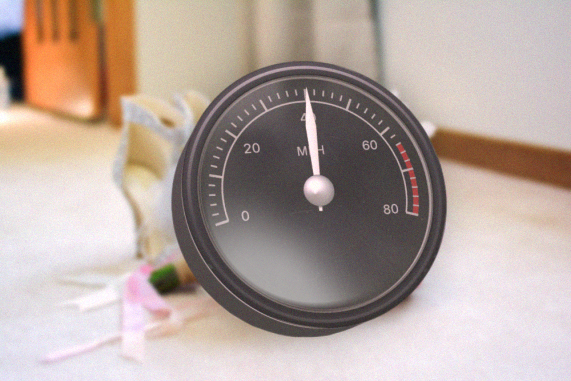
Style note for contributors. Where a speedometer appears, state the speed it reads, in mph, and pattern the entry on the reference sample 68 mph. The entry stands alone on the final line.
40 mph
